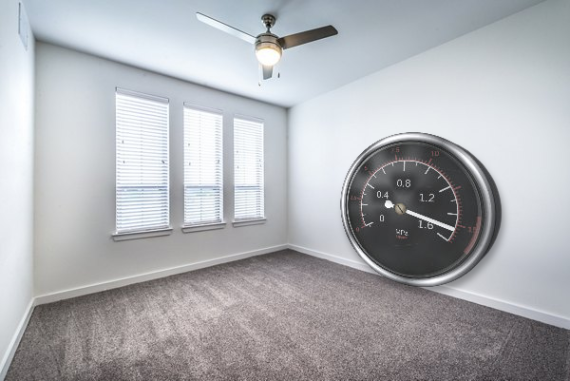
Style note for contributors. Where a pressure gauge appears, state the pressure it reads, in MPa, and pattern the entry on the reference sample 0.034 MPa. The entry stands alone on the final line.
1.5 MPa
